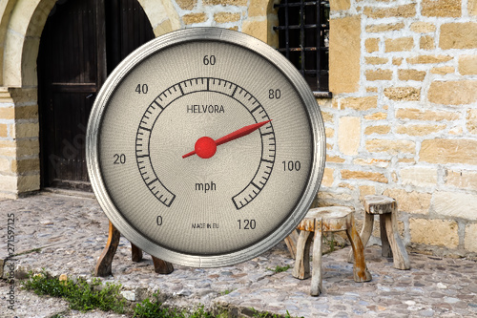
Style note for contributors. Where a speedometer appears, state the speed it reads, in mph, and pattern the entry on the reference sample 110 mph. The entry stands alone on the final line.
86 mph
